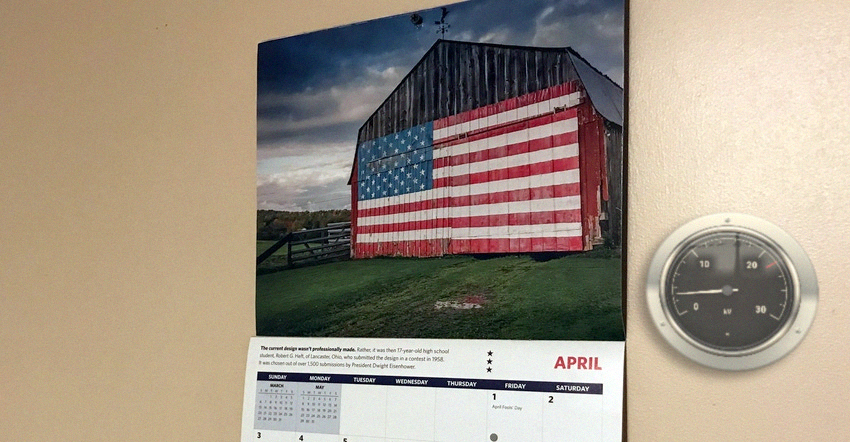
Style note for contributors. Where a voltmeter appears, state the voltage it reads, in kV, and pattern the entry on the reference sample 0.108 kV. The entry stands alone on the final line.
3 kV
